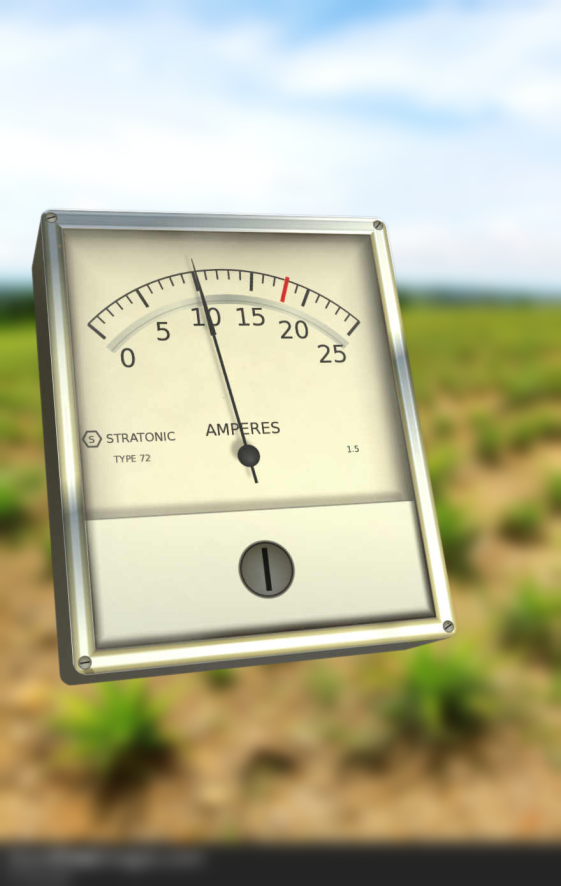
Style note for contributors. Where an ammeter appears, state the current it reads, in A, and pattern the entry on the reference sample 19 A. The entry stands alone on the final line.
10 A
